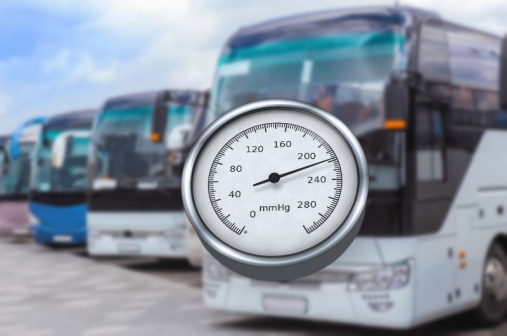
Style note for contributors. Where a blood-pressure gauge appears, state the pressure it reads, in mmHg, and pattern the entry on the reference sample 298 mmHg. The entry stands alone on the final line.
220 mmHg
